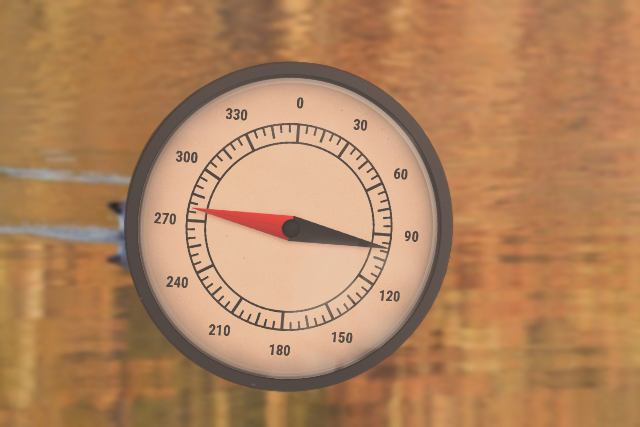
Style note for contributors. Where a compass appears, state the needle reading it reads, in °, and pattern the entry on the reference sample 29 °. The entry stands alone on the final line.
277.5 °
